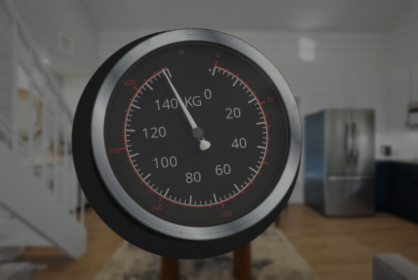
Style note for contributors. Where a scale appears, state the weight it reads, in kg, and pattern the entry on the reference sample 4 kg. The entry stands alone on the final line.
148 kg
